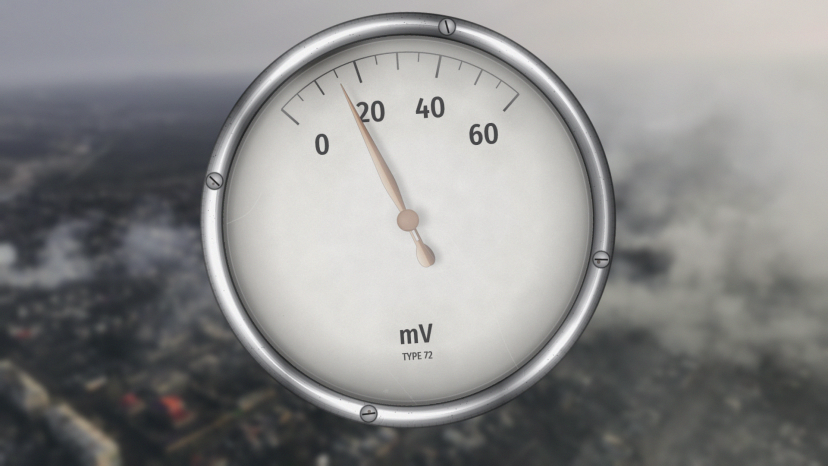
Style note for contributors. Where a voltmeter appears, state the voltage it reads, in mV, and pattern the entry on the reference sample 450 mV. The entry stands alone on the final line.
15 mV
